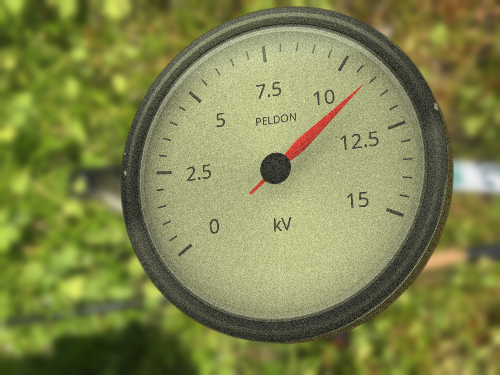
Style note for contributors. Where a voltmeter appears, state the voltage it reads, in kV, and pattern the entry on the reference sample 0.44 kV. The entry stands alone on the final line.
11 kV
